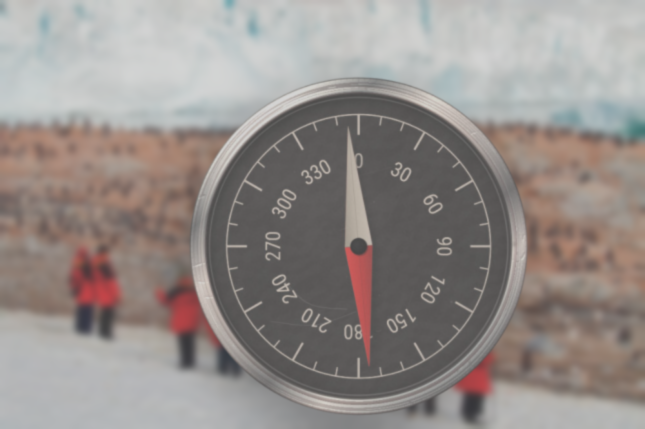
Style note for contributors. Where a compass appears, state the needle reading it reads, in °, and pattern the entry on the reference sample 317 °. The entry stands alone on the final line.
175 °
